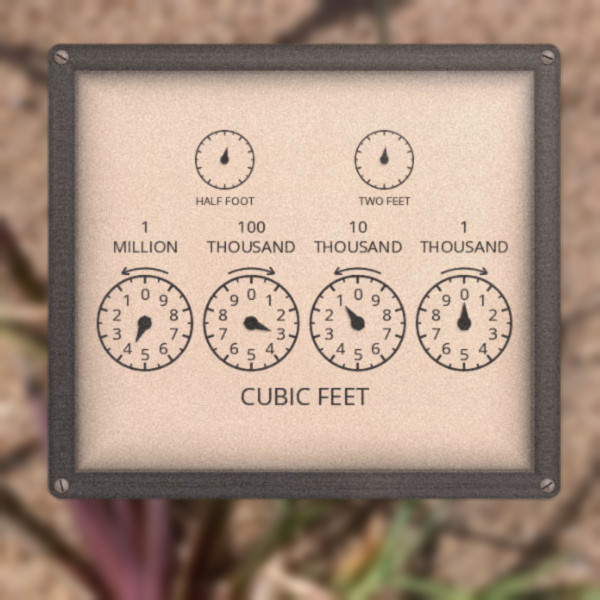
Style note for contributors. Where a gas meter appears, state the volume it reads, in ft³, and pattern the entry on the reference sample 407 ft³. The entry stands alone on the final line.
431000 ft³
